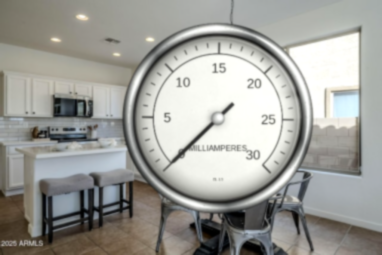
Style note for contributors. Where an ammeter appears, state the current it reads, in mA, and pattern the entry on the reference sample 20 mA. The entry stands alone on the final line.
0 mA
